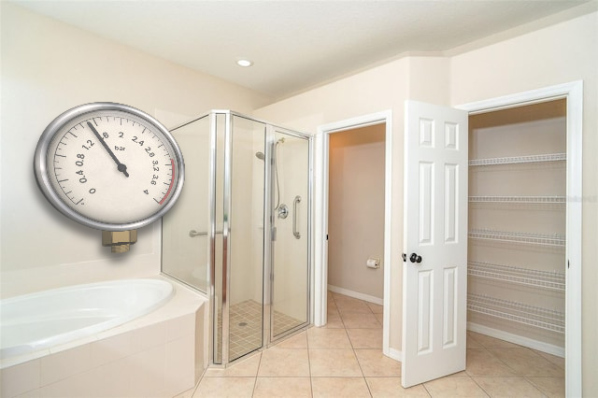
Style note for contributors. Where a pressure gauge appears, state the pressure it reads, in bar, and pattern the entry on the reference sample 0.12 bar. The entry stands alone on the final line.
1.5 bar
